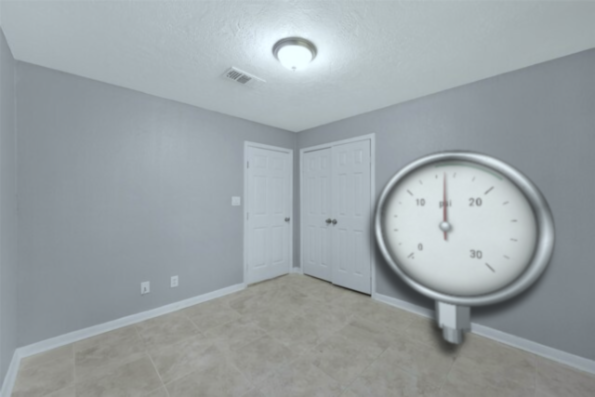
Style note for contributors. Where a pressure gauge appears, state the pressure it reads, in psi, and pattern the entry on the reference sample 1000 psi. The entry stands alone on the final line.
15 psi
